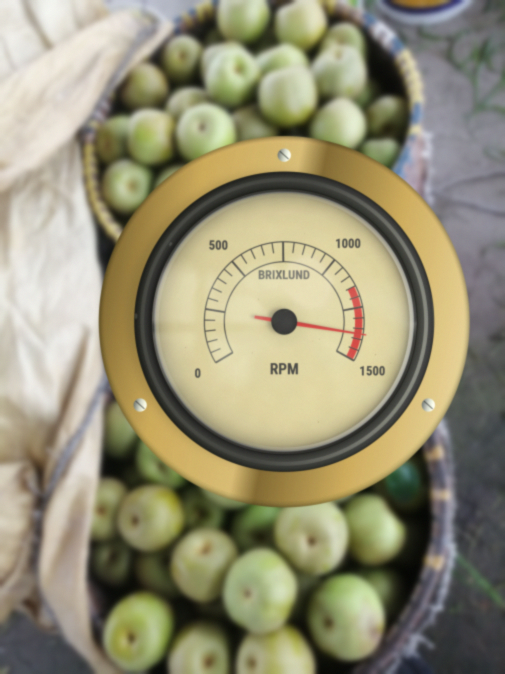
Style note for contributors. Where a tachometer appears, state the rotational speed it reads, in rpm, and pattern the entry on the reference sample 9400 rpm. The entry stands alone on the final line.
1375 rpm
